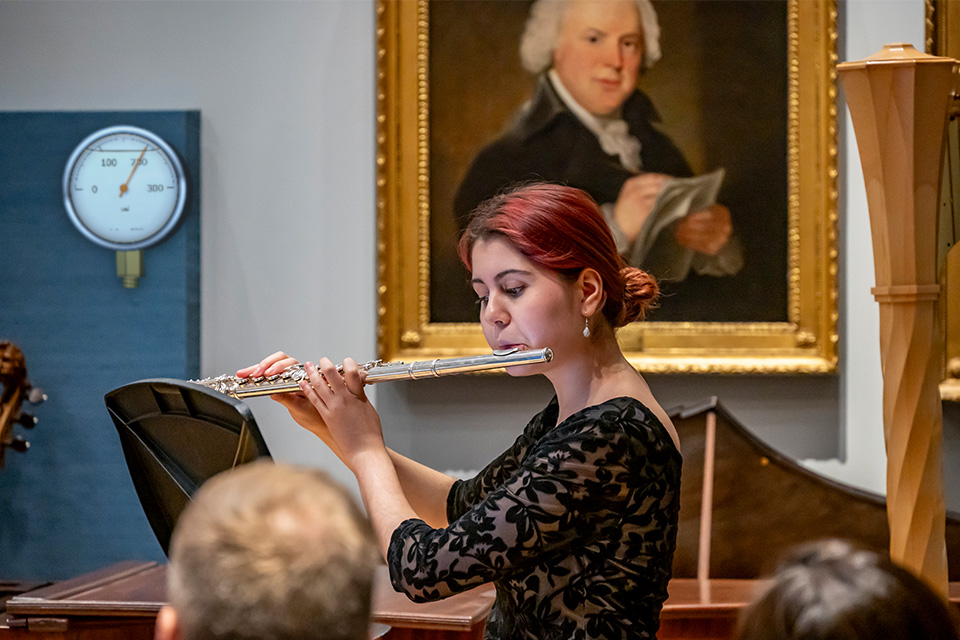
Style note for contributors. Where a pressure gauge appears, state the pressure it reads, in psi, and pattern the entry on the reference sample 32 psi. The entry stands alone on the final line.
200 psi
